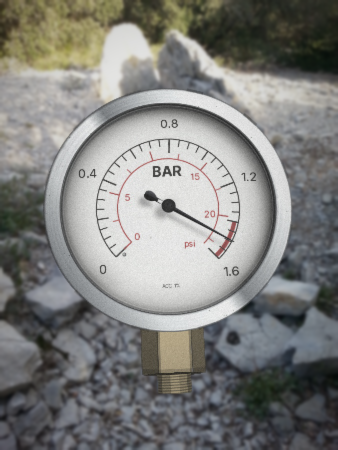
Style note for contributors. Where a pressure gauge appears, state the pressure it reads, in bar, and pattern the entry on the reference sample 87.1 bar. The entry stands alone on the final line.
1.5 bar
